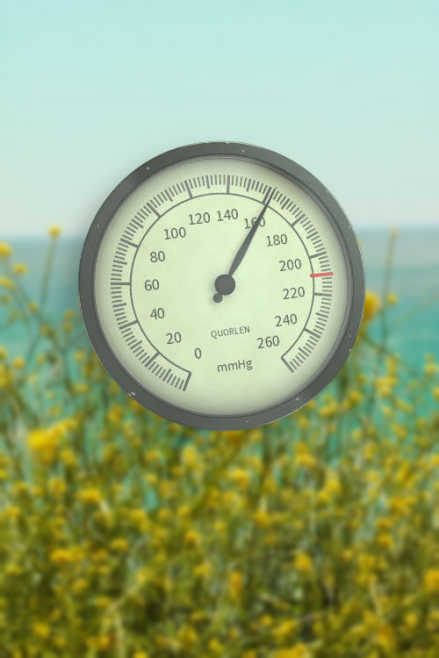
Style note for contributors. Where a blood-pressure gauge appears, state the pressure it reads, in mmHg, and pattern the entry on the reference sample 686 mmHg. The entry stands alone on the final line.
162 mmHg
